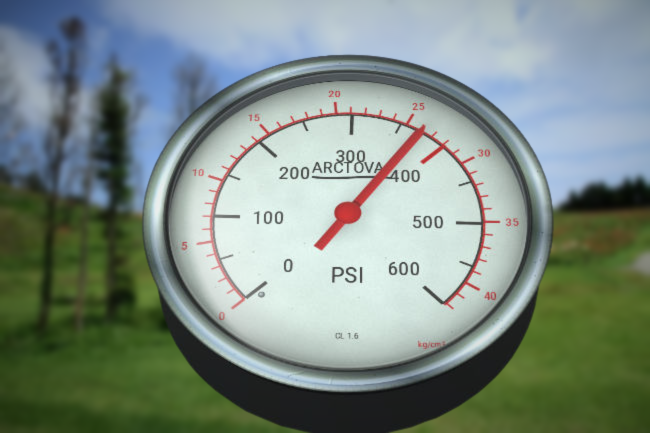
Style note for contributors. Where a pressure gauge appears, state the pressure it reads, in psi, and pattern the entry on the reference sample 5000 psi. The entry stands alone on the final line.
375 psi
